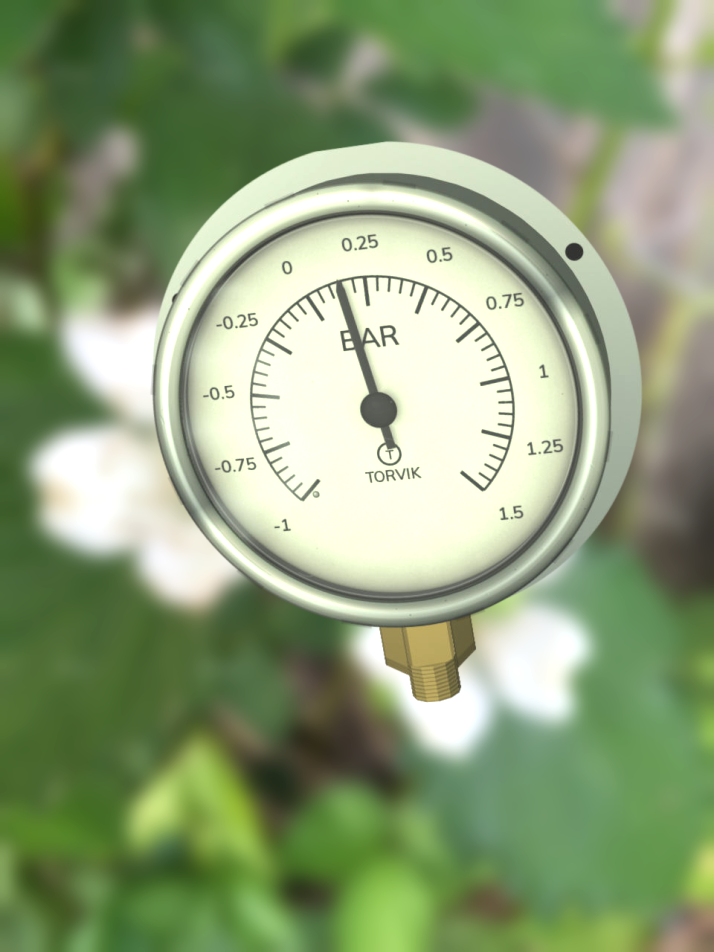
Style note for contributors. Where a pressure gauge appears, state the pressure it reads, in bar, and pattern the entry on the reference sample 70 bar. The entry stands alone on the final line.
0.15 bar
